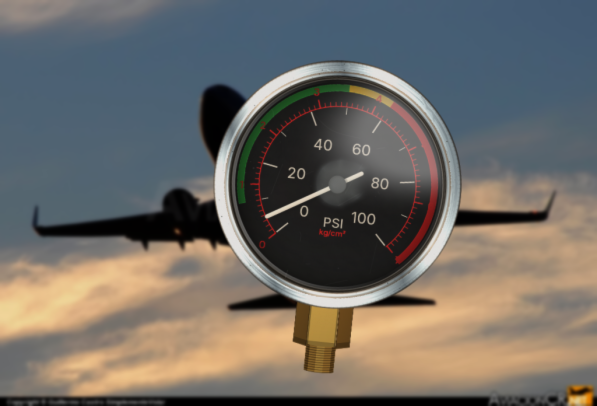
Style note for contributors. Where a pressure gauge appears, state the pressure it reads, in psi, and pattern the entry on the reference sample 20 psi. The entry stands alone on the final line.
5 psi
